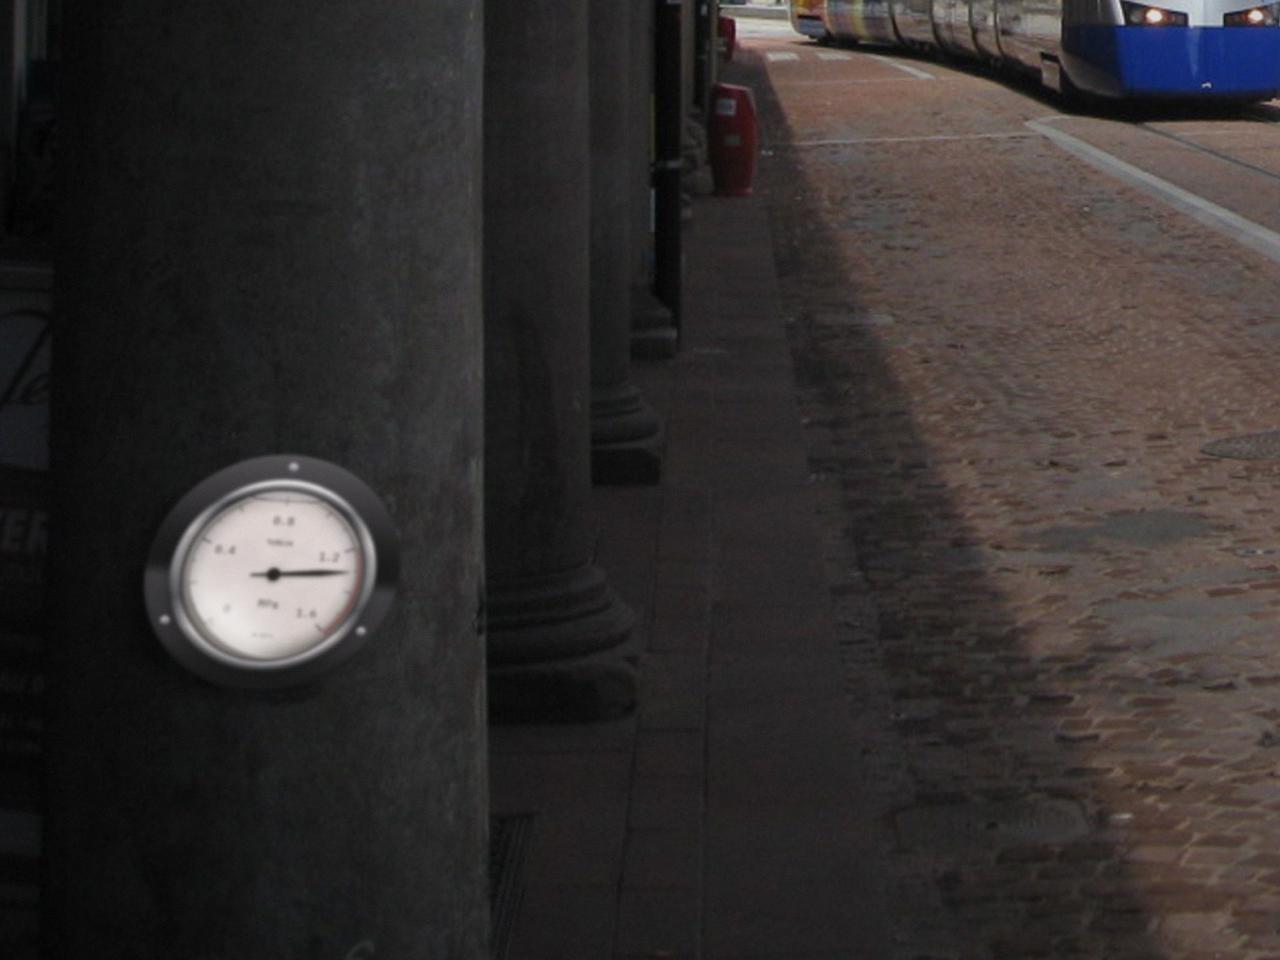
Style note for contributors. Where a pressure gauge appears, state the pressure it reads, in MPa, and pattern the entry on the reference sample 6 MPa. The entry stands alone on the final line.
1.3 MPa
